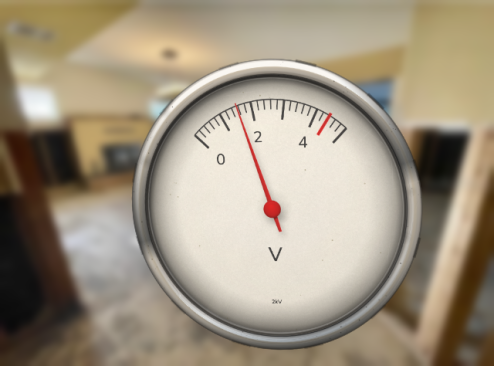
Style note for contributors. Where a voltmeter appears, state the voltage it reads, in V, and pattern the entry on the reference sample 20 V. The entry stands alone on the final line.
1.6 V
